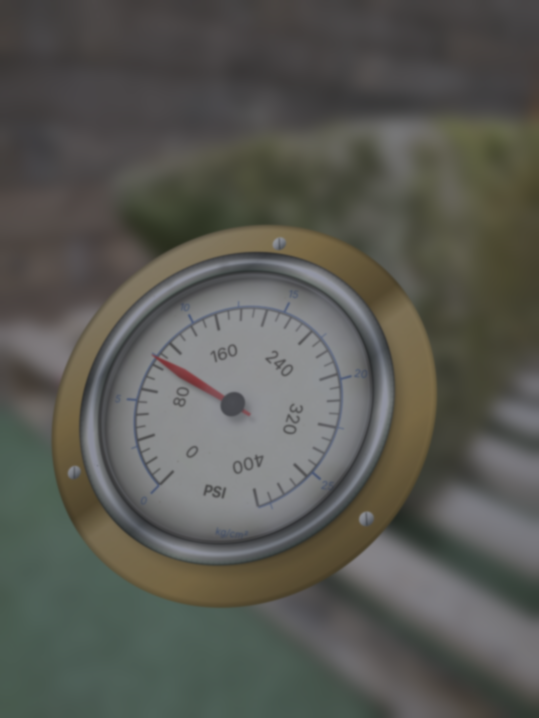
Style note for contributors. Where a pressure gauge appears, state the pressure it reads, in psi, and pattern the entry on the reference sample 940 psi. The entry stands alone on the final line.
105 psi
